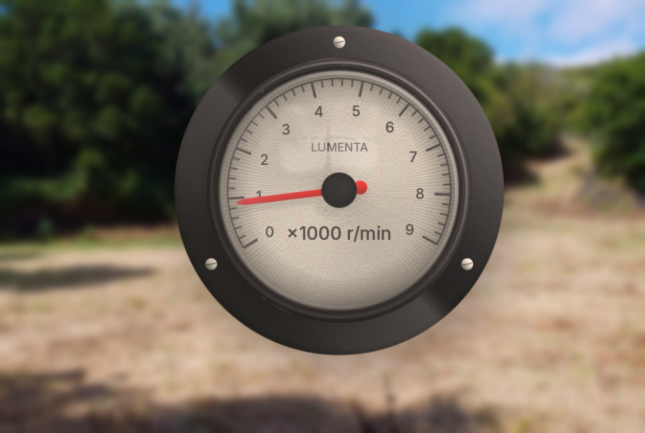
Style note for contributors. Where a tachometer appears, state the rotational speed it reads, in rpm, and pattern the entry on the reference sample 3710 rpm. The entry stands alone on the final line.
900 rpm
